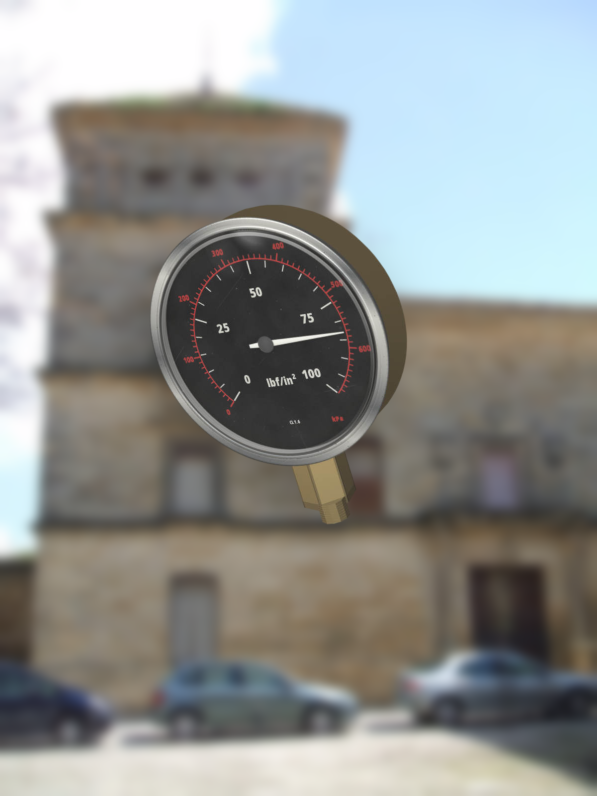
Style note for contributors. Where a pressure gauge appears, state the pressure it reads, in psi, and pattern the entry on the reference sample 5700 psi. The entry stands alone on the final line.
82.5 psi
